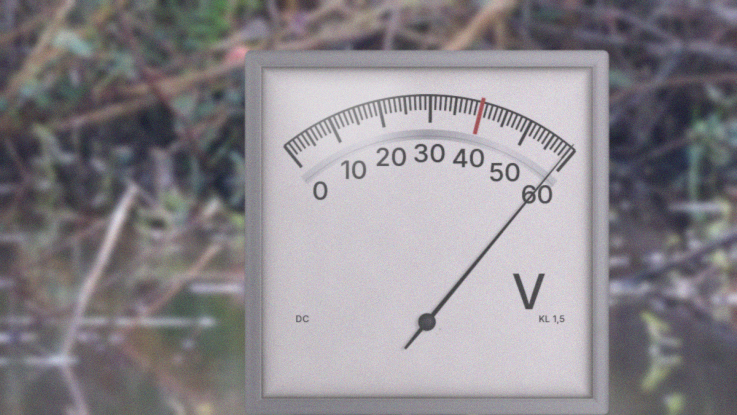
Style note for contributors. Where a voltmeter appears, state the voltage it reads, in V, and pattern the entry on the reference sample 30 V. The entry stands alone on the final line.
59 V
